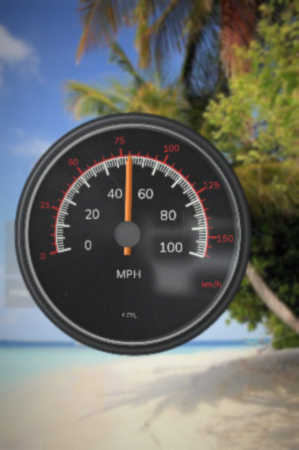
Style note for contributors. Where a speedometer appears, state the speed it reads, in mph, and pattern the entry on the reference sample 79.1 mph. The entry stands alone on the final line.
50 mph
